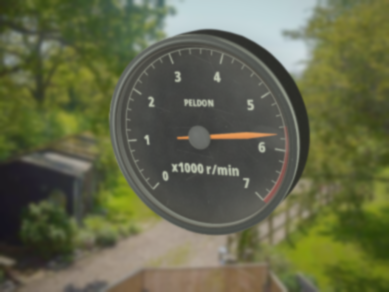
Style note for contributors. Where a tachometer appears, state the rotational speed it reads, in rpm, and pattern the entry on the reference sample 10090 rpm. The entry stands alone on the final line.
5700 rpm
